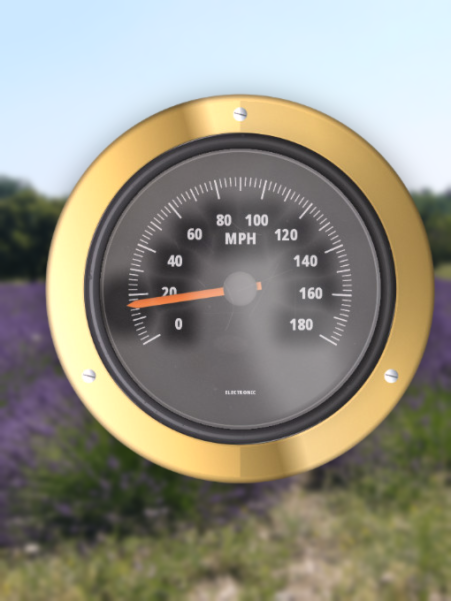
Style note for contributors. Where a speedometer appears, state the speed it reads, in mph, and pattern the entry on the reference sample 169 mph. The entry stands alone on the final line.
16 mph
